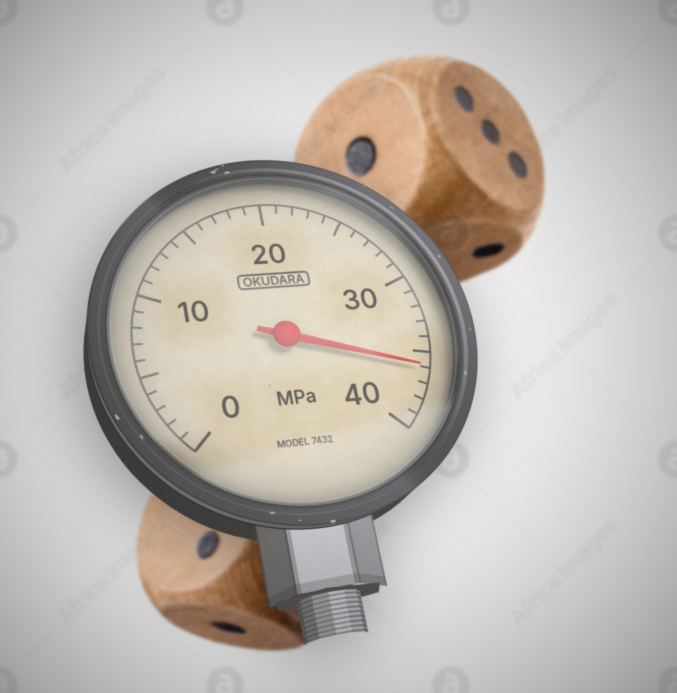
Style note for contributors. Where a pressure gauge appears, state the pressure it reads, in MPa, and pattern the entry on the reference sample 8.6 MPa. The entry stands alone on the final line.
36 MPa
